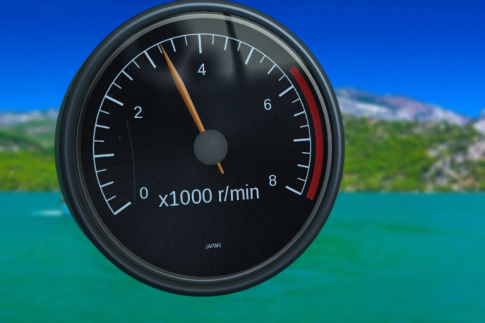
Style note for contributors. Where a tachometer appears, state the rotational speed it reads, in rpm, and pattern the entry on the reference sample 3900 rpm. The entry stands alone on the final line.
3250 rpm
